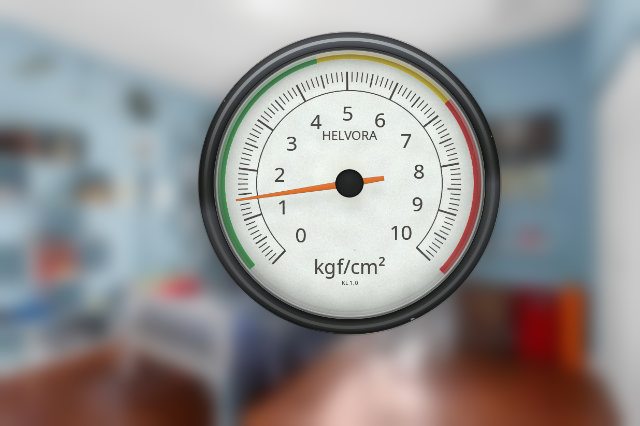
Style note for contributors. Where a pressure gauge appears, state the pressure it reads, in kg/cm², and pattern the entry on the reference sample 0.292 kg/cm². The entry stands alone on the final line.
1.4 kg/cm²
